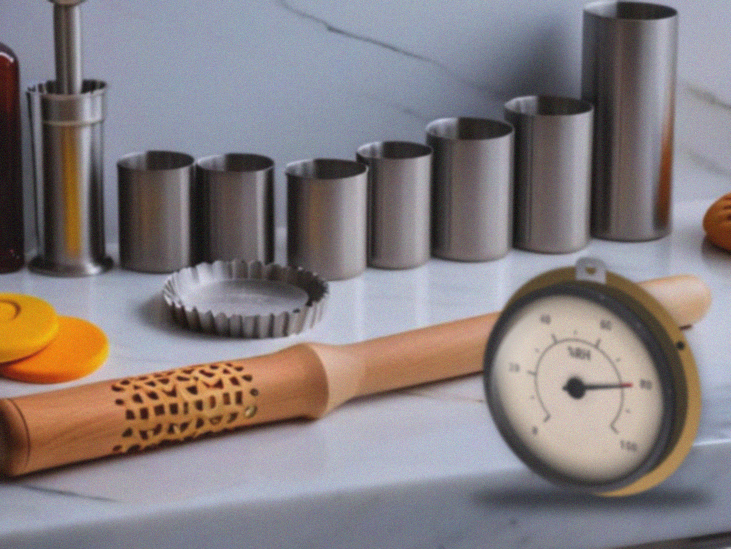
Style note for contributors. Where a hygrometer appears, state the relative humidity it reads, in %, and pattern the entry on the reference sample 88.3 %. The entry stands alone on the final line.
80 %
